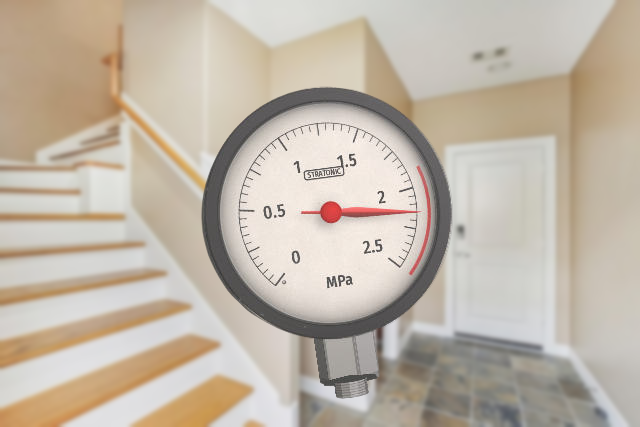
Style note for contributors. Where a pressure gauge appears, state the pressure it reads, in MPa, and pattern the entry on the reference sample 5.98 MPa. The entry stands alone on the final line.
2.15 MPa
